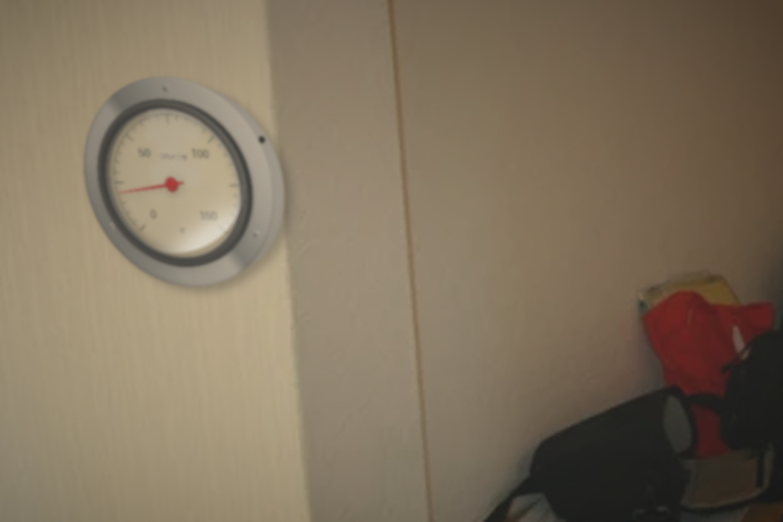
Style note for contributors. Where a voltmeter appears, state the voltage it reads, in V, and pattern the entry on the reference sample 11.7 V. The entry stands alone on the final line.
20 V
